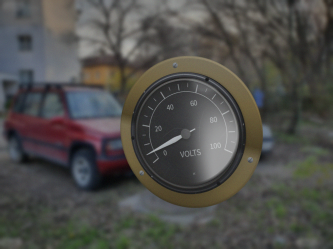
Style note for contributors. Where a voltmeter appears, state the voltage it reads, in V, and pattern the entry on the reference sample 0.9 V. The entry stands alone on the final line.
5 V
